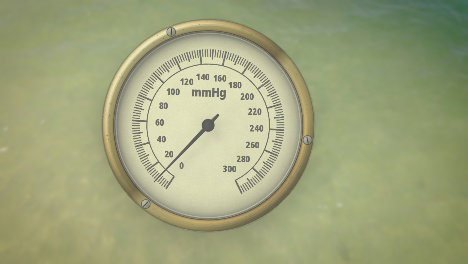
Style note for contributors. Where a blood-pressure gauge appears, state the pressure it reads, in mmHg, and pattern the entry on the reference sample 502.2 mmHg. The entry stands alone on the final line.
10 mmHg
